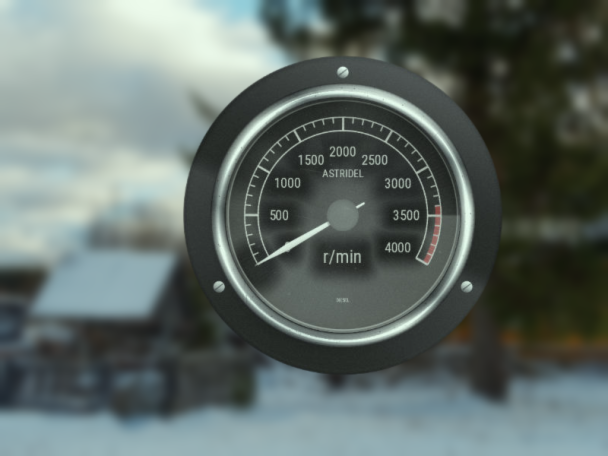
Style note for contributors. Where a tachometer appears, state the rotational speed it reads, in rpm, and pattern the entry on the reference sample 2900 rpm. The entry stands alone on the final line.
0 rpm
